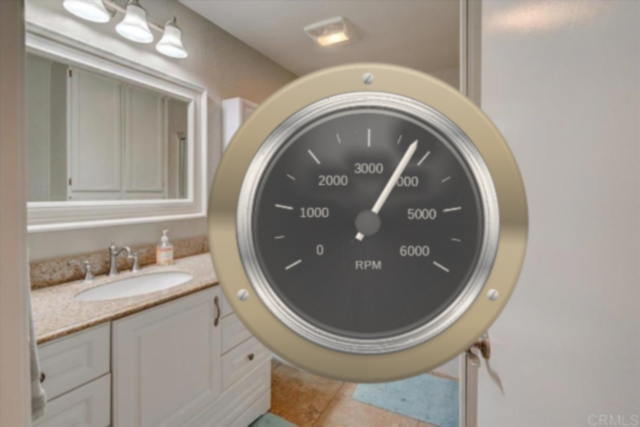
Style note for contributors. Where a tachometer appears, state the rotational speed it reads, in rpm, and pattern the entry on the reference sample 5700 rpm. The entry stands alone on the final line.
3750 rpm
